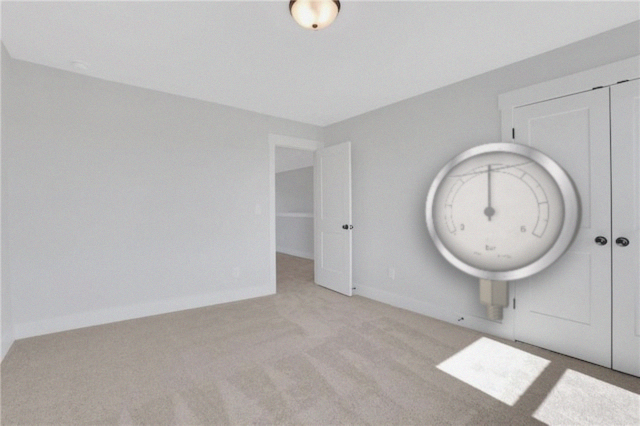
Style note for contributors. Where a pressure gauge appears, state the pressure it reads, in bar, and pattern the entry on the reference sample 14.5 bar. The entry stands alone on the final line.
3 bar
